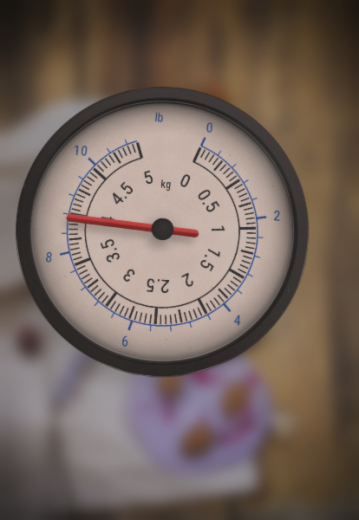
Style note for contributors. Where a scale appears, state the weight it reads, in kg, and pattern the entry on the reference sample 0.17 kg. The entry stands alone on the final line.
3.95 kg
